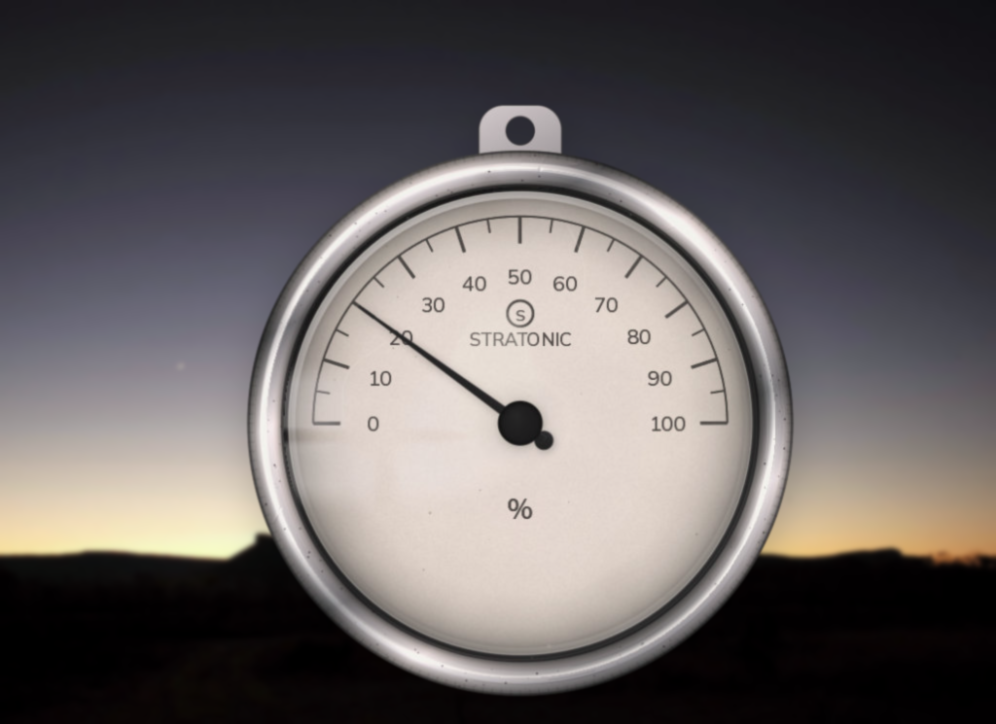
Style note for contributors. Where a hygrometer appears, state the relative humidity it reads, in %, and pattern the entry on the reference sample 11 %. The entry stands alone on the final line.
20 %
